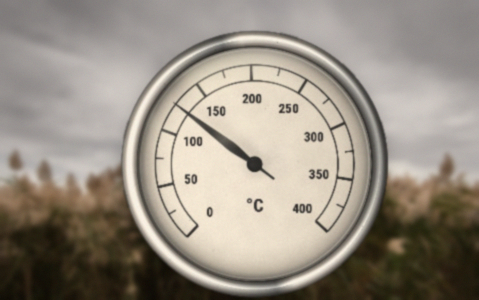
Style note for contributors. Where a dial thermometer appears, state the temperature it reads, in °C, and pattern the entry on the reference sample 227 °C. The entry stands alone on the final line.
125 °C
